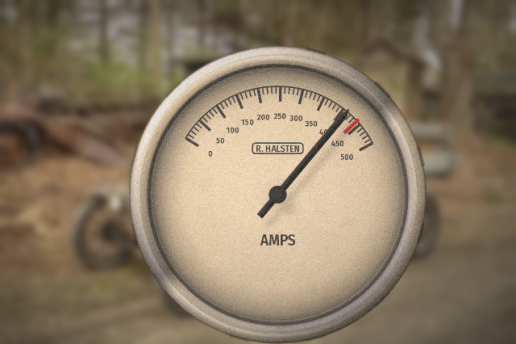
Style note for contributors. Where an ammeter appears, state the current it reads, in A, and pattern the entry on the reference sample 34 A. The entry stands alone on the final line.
410 A
